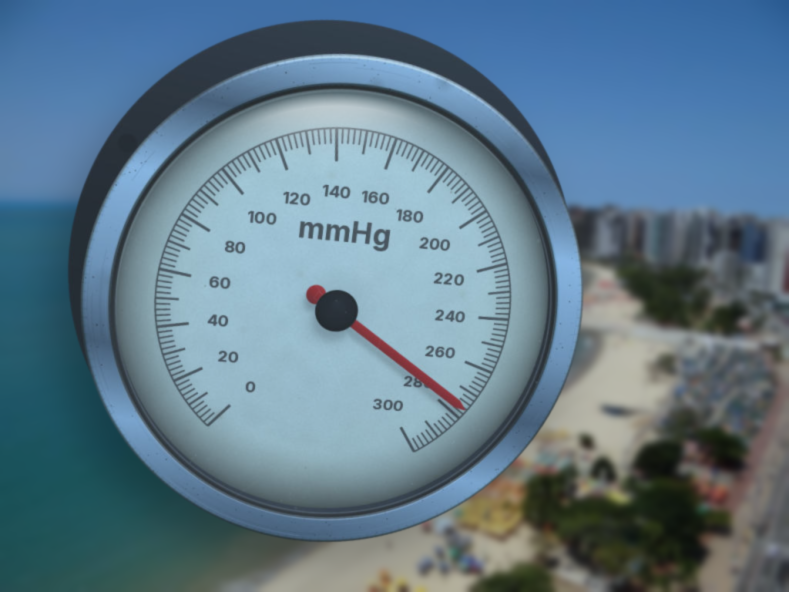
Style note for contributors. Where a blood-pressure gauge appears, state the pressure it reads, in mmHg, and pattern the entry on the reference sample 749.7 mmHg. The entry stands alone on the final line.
276 mmHg
